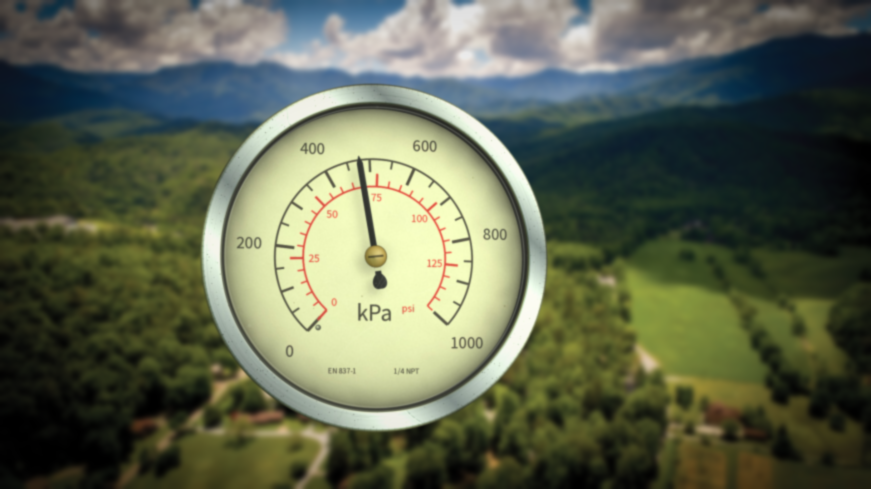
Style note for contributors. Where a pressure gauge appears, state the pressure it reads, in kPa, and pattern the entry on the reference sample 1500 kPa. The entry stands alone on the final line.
475 kPa
